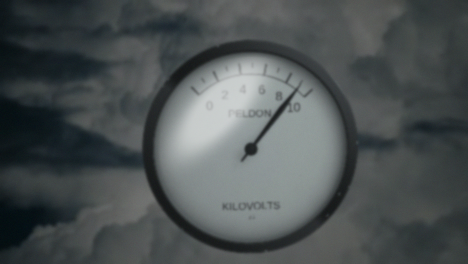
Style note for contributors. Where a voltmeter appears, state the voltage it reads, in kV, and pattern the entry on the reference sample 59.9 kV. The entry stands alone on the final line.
9 kV
